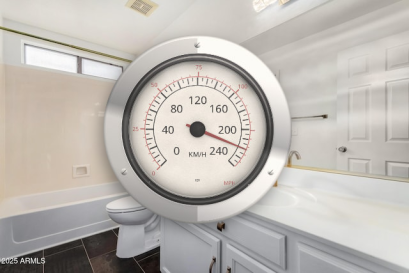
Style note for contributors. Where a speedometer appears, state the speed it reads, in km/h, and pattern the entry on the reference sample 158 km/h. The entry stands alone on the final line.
220 km/h
